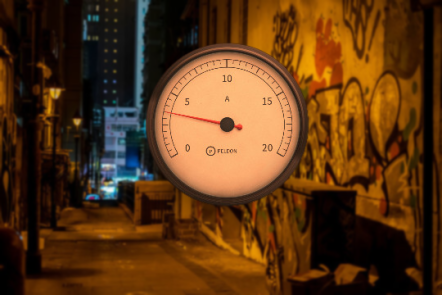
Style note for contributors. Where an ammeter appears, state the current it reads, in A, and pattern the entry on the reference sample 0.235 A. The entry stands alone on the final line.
3.5 A
